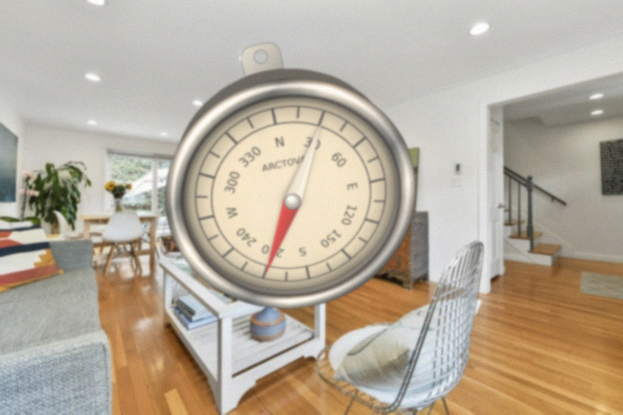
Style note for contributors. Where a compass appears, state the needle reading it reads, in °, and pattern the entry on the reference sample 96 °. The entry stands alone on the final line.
210 °
